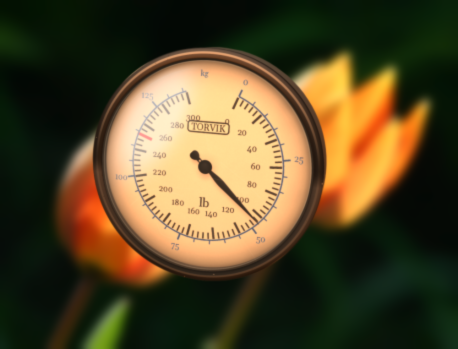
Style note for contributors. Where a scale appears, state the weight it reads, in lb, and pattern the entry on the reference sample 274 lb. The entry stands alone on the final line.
104 lb
